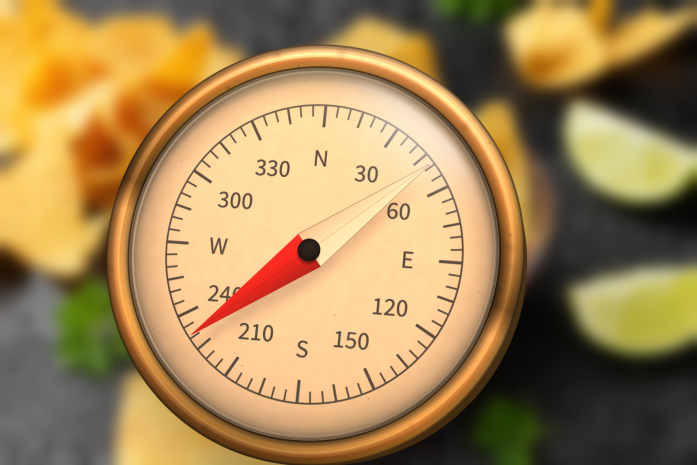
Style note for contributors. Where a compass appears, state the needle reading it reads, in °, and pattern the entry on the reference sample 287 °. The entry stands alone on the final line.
230 °
